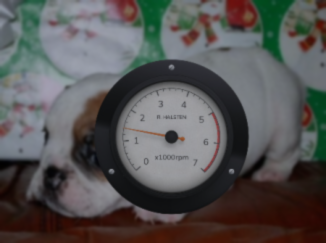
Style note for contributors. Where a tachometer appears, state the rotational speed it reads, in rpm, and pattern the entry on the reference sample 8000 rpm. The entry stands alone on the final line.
1400 rpm
